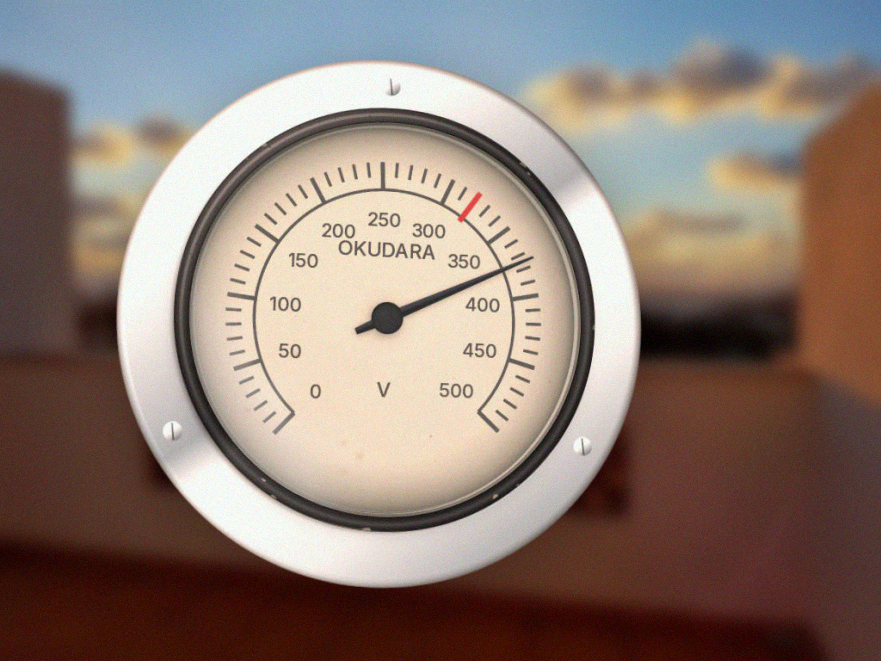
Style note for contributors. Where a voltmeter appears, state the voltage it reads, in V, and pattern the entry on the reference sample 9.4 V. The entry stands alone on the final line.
375 V
